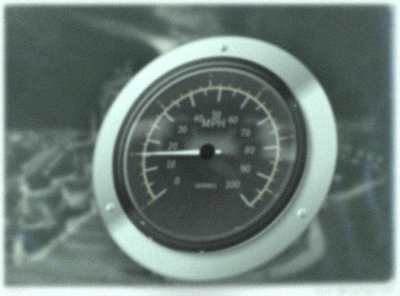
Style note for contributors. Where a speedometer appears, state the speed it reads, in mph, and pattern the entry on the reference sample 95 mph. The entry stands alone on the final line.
15 mph
